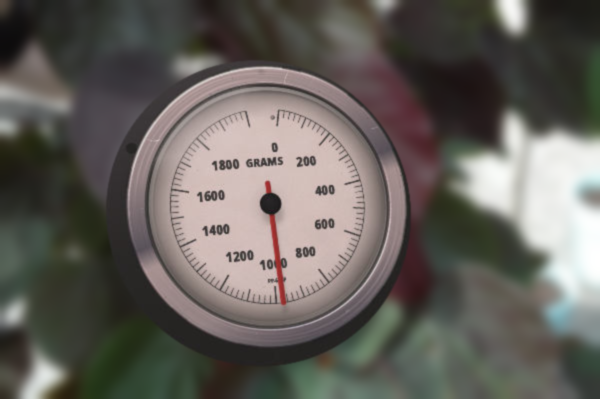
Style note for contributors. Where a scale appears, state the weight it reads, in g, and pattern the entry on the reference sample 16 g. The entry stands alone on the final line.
980 g
